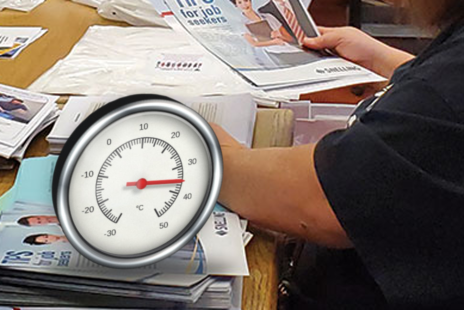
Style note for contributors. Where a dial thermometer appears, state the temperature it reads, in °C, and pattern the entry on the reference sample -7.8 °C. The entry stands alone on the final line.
35 °C
